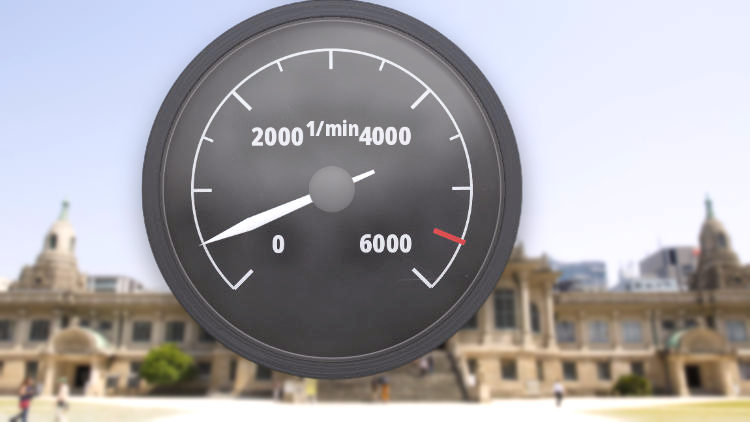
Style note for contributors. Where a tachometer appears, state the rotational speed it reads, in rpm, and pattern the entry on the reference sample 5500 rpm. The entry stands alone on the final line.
500 rpm
